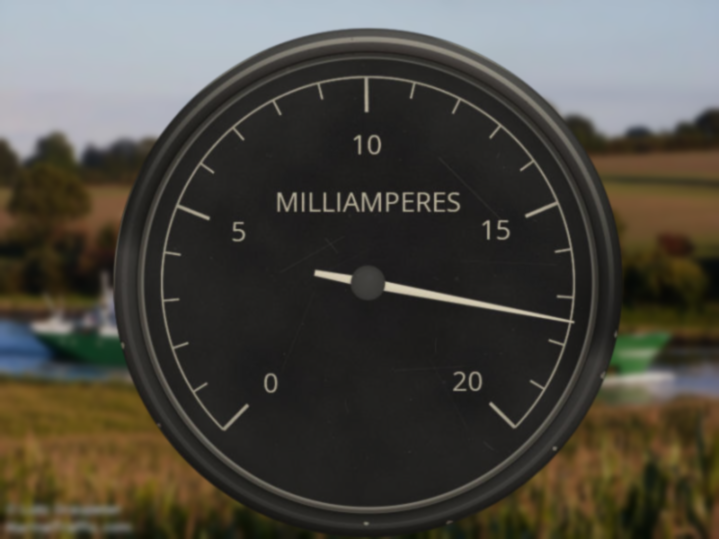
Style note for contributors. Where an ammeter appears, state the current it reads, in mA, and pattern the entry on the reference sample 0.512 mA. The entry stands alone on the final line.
17.5 mA
